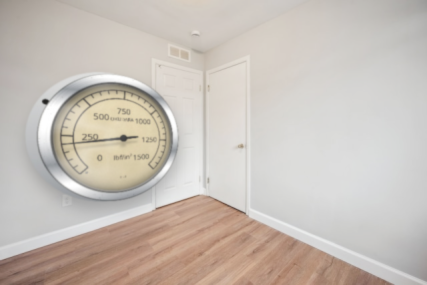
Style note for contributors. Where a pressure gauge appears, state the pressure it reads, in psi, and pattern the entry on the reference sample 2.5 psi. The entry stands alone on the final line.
200 psi
